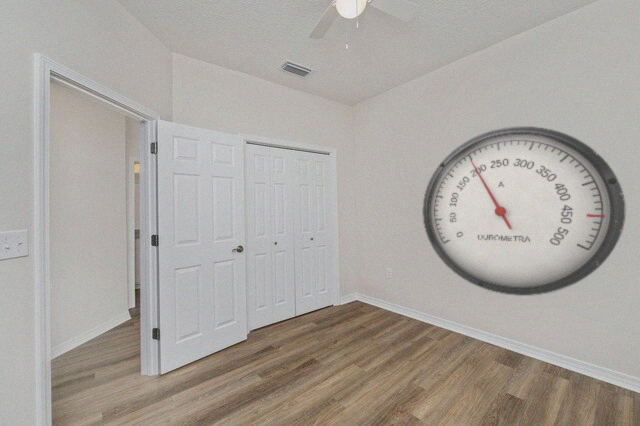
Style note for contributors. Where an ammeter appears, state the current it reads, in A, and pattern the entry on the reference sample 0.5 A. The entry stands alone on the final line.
200 A
